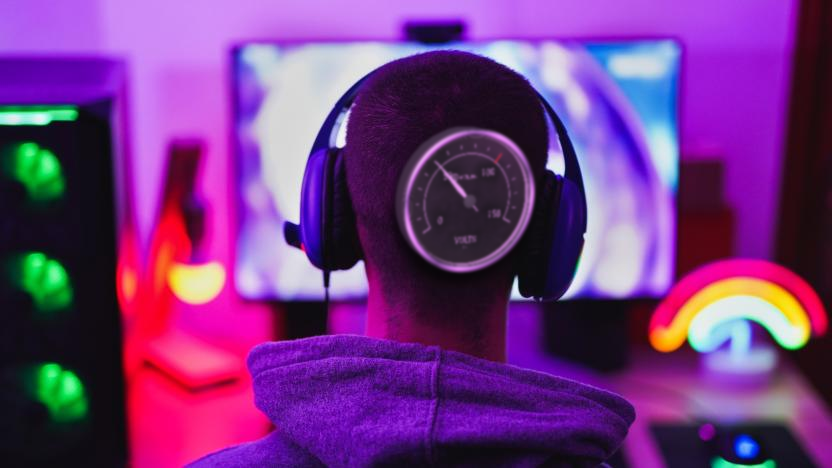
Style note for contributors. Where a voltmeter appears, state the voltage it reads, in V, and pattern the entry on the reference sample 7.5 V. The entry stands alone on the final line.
50 V
